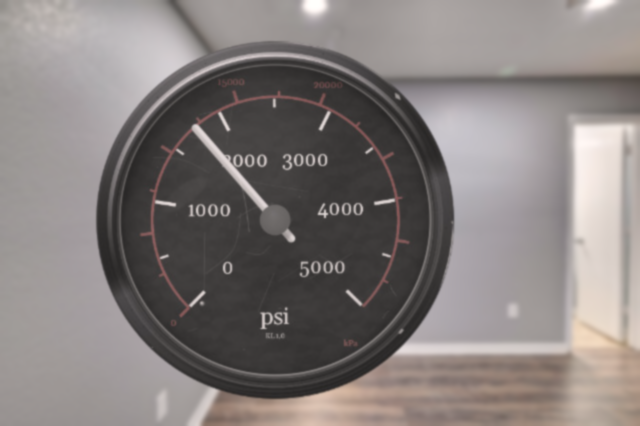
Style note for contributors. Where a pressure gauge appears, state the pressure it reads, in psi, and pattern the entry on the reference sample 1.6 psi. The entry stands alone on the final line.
1750 psi
